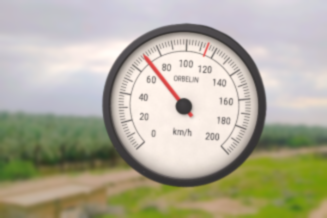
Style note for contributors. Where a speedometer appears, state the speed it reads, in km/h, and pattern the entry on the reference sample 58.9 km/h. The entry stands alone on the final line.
70 km/h
